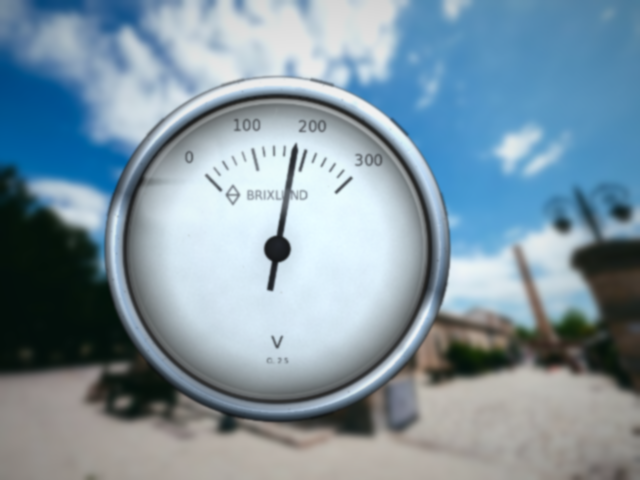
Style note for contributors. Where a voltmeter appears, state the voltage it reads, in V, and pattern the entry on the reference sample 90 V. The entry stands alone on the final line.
180 V
